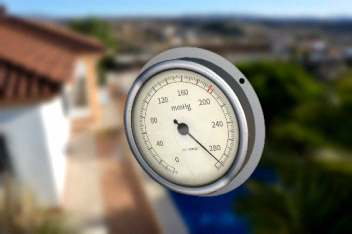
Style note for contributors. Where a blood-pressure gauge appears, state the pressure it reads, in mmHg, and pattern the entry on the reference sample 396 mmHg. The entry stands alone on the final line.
290 mmHg
